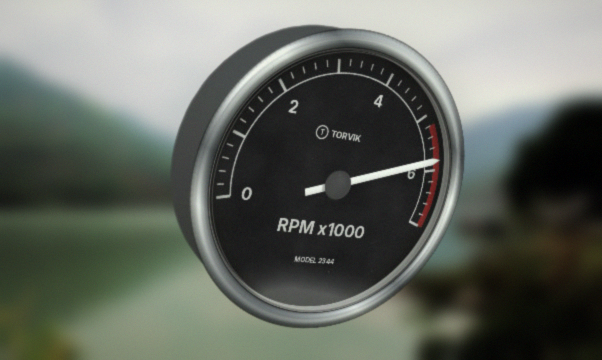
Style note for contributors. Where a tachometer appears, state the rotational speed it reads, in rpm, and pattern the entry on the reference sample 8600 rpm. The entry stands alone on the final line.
5800 rpm
